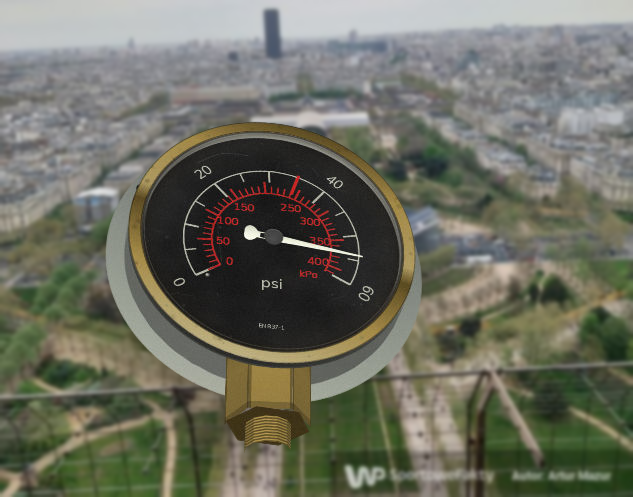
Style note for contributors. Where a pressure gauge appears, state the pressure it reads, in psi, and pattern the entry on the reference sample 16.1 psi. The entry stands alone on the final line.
55 psi
